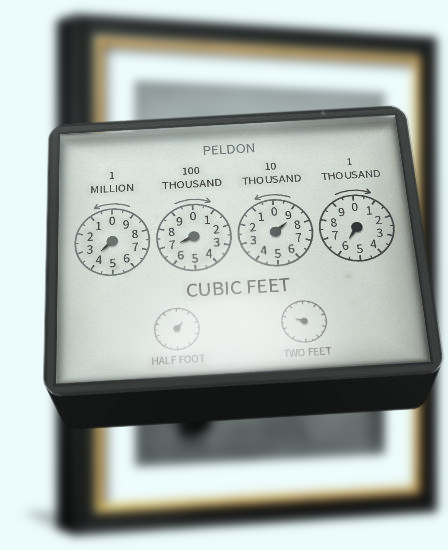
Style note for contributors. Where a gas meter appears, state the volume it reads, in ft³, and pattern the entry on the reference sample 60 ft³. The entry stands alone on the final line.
368600 ft³
